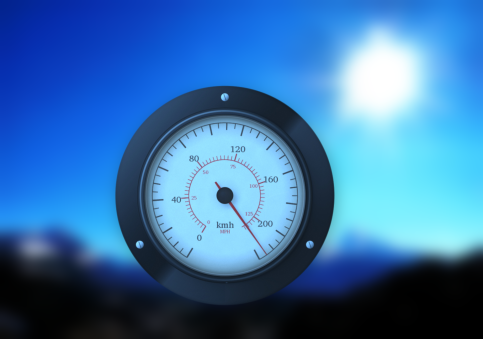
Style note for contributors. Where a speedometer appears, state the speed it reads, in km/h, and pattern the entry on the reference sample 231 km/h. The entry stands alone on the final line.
215 km/h
